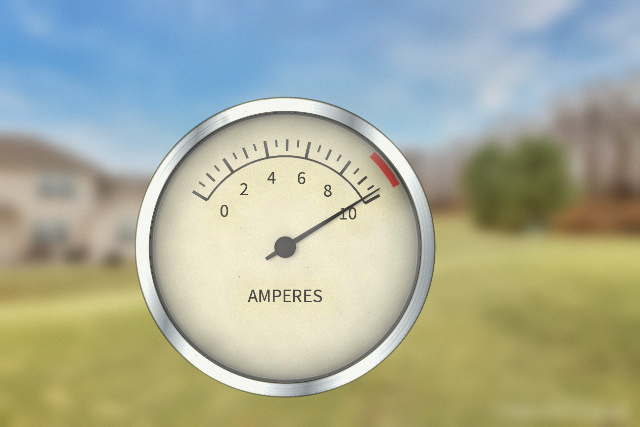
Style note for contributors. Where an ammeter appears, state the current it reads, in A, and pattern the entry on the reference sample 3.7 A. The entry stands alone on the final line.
9.75 A
